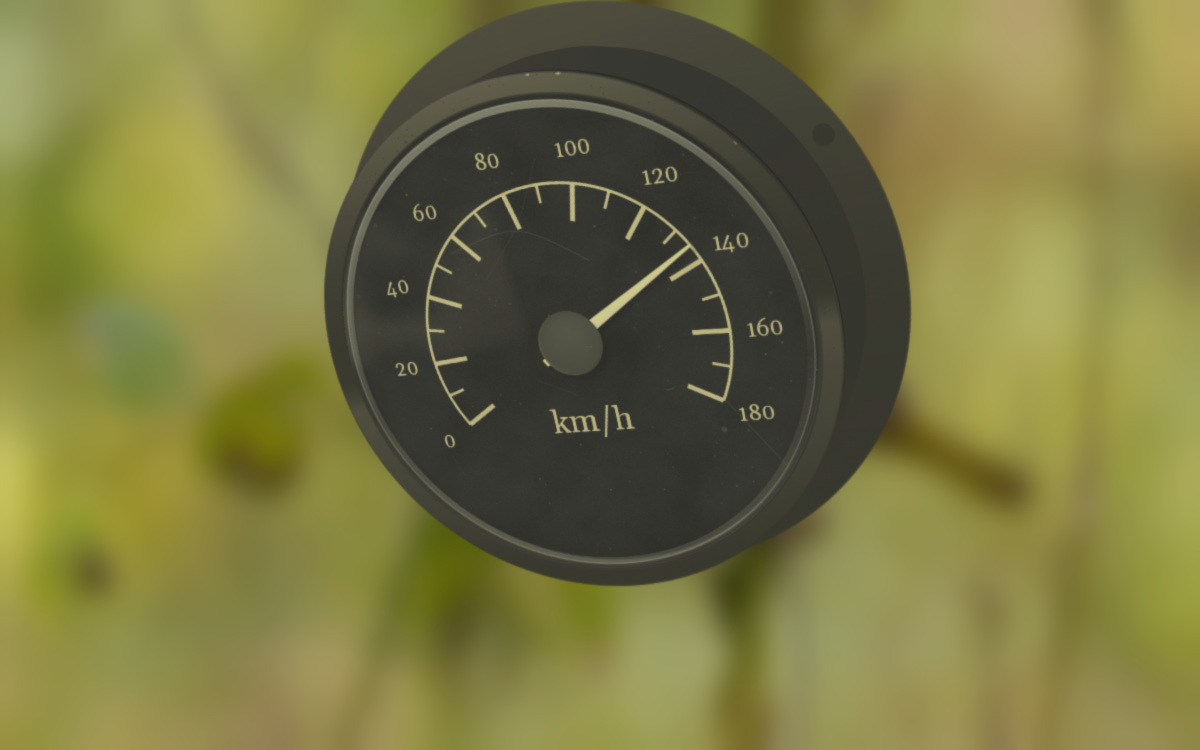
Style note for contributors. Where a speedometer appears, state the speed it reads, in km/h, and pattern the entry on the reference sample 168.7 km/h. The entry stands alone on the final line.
135 km/h
